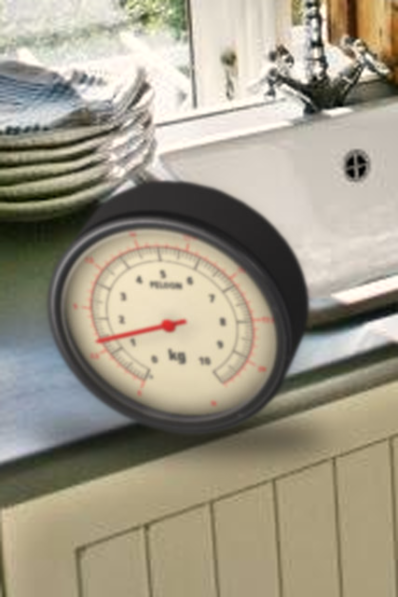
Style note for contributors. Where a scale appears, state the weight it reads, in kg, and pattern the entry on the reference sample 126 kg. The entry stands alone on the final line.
1.5 kg
